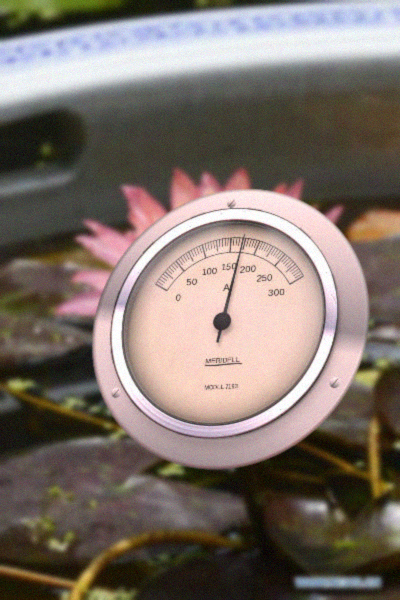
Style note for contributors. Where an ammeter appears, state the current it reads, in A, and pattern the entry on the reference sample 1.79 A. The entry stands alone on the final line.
175 A
